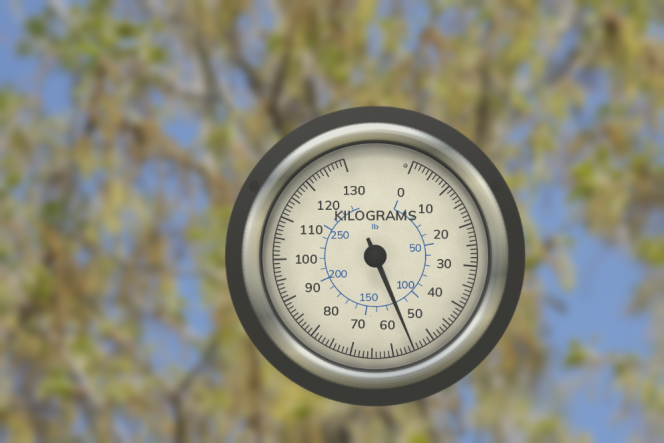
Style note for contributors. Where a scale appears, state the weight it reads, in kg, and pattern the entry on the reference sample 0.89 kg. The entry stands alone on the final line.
55 kg
